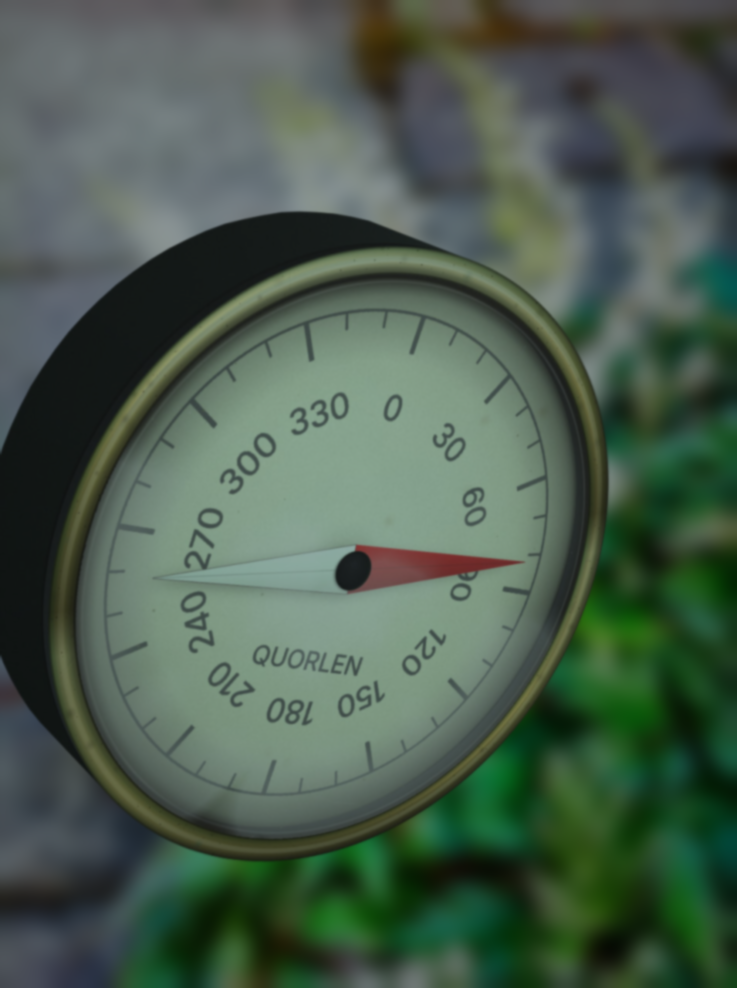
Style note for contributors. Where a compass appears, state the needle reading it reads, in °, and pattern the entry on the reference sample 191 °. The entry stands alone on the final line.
80 °
